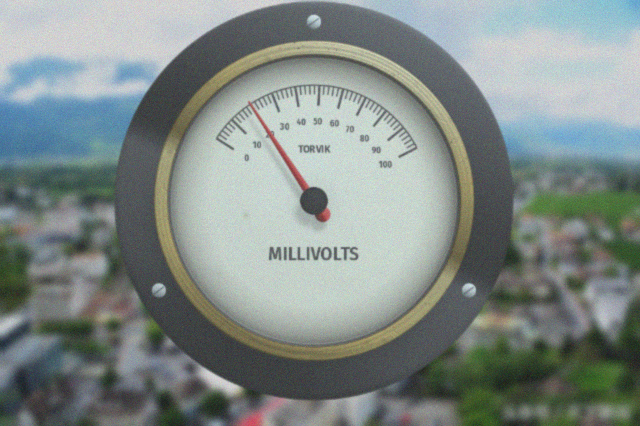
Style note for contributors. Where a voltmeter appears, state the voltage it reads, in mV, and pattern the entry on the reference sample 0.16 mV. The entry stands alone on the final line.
20 mV
